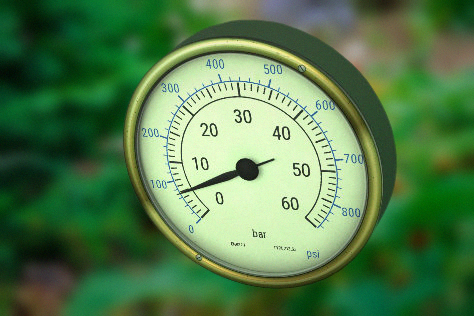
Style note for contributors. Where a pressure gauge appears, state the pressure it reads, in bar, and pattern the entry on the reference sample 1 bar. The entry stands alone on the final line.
5 bar
